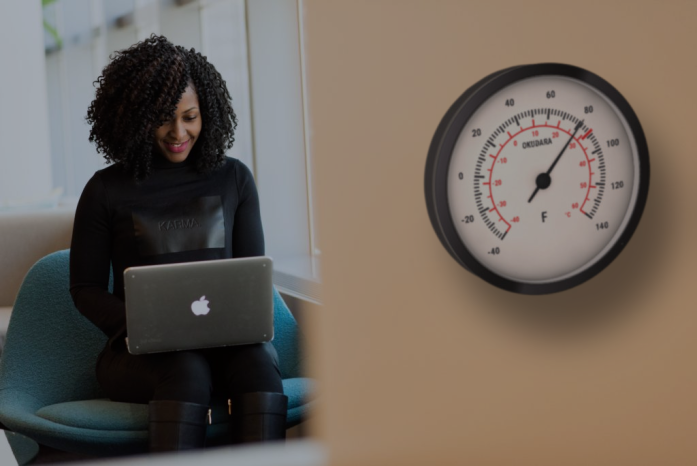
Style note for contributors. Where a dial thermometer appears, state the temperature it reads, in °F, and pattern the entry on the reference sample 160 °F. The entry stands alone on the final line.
80 °F
